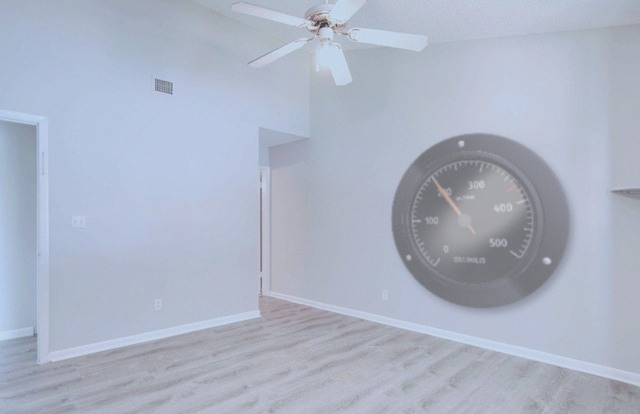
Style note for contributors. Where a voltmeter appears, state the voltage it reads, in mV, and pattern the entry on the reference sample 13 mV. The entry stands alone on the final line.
200 mV
